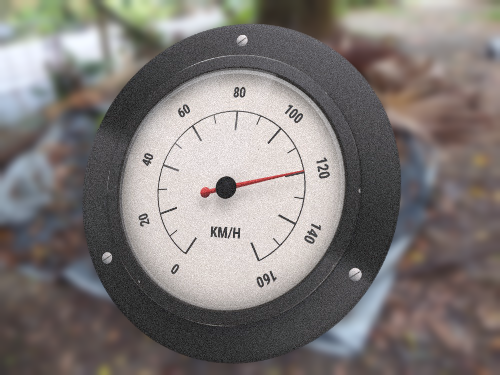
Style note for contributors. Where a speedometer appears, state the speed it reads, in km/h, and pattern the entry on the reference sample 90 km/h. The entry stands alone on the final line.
120 km/h
